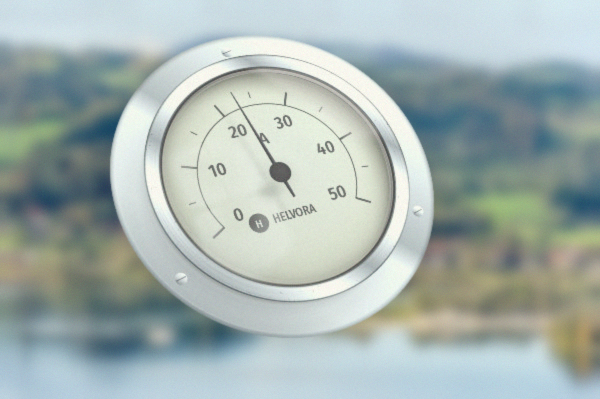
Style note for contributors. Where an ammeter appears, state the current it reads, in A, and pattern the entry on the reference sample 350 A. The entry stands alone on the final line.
22.5 A
